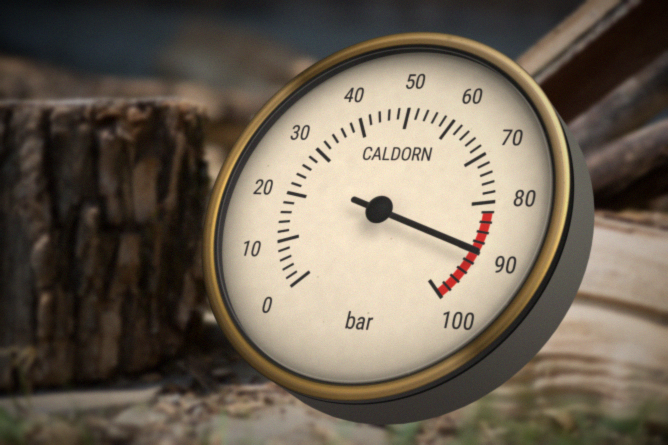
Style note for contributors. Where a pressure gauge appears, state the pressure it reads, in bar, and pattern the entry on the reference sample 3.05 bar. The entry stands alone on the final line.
90 bar
